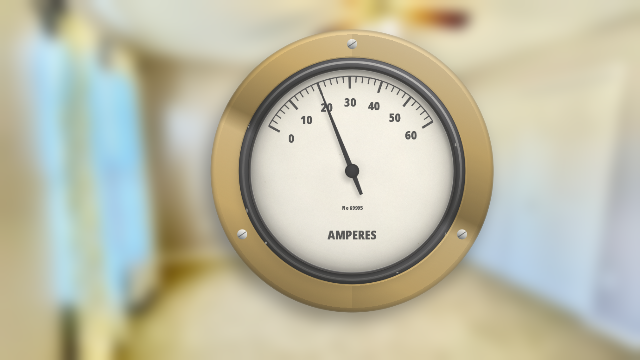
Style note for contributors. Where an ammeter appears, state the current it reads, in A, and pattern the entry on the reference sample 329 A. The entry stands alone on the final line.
20 A
